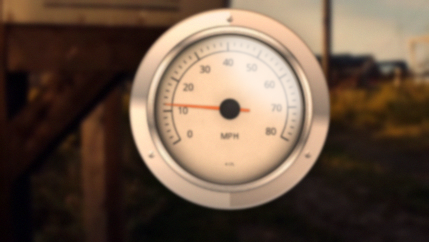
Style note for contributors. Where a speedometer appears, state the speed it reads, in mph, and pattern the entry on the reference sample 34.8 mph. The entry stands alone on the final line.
12 mph
